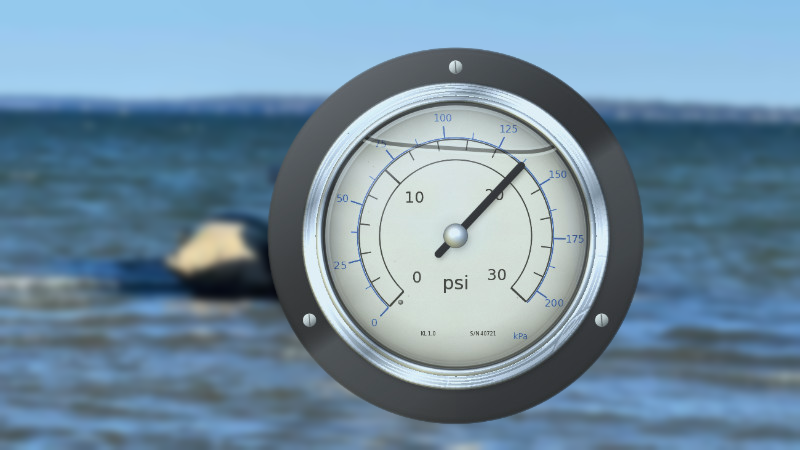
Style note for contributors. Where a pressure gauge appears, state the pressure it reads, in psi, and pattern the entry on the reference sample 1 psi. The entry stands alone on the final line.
20 psi
